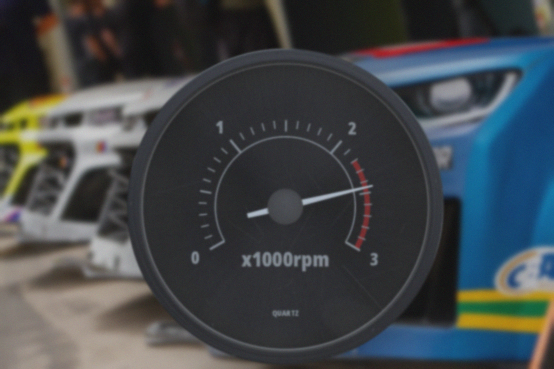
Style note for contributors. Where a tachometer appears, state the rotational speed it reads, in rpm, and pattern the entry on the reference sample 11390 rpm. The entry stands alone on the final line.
2450 rpm
